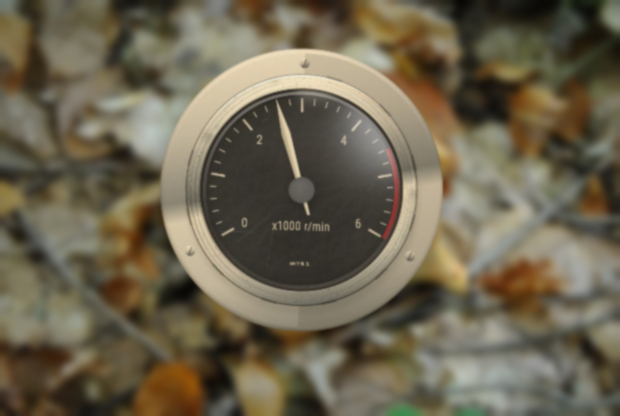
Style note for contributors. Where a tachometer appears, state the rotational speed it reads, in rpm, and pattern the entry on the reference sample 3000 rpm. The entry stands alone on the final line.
2600 rpm
